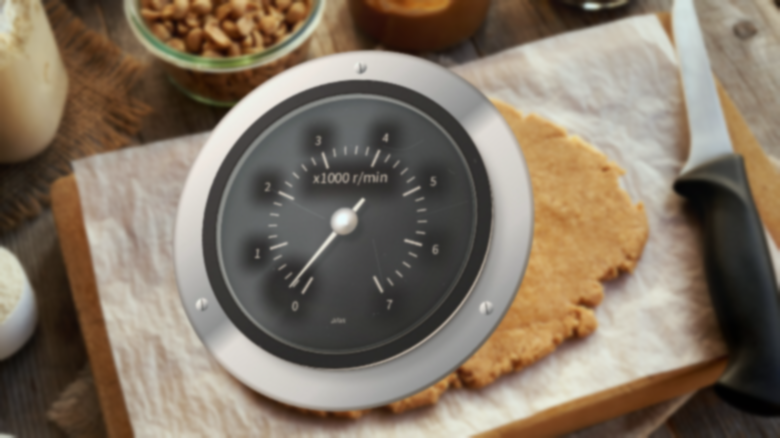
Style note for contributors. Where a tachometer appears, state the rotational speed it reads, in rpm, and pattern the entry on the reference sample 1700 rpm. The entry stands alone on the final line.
200 rpm
